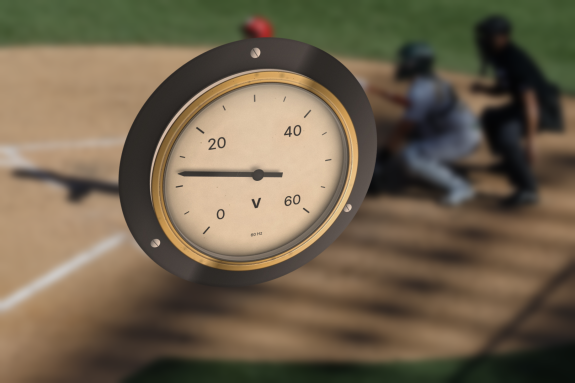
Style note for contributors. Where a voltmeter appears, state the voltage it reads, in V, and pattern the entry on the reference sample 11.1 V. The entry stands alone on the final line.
12.5 V
